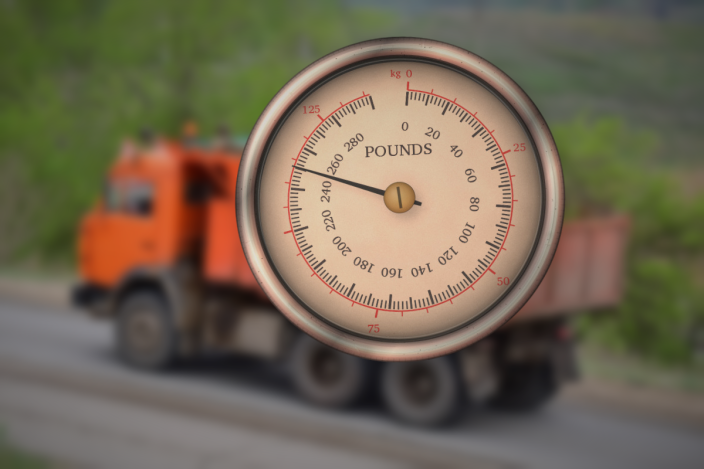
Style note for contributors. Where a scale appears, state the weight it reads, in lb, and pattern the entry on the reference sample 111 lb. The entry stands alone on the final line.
250 lb
